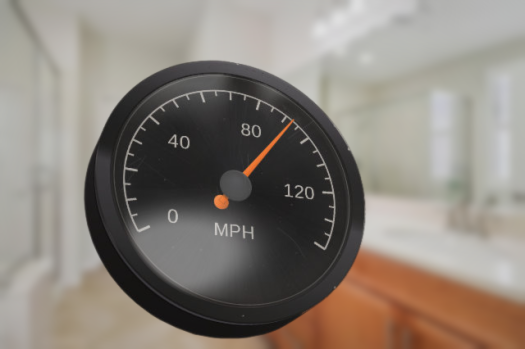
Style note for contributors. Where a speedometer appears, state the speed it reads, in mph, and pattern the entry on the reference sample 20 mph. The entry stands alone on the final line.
92.5 mph
